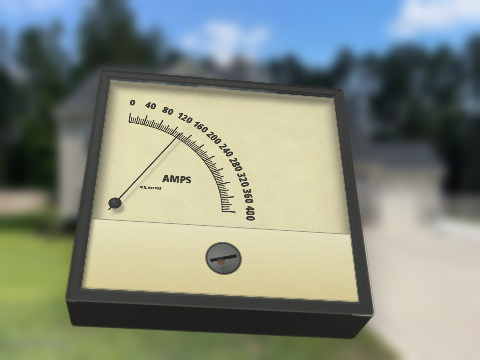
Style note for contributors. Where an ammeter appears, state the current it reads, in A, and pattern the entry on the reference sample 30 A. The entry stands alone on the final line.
140 A
